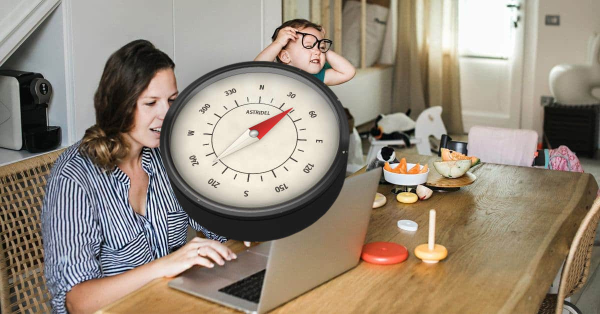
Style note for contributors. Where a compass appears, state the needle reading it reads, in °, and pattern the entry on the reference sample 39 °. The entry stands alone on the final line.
45 °
